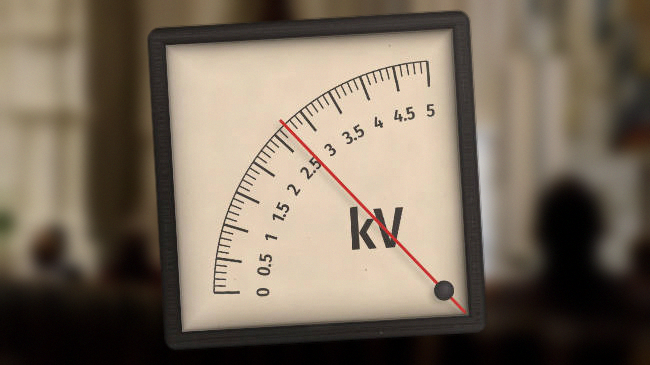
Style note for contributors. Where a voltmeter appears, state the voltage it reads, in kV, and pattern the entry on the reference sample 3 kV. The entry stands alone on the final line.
2.7 kV
